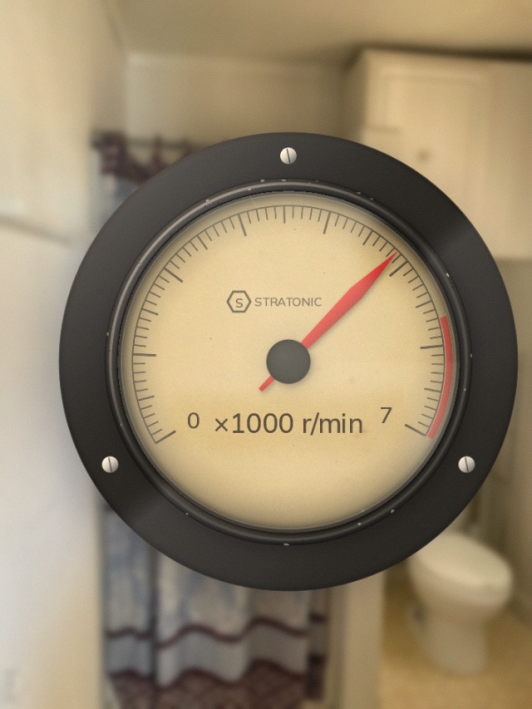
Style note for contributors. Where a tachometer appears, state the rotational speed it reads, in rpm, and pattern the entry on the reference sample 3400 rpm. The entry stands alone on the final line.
4850 rpm
